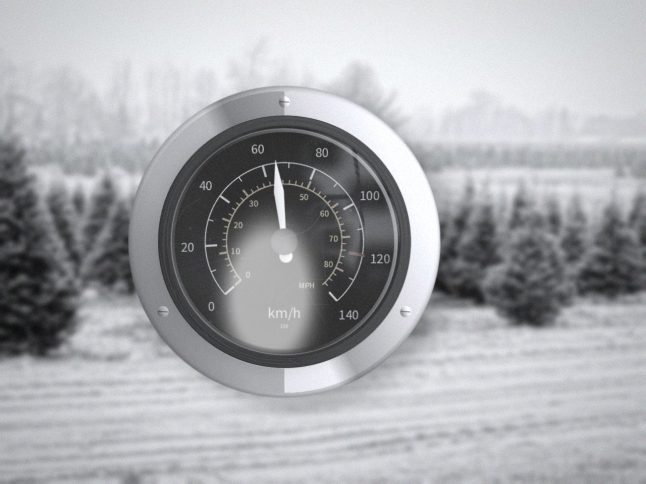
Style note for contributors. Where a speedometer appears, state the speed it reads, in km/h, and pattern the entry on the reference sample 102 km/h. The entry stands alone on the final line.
65 km/h
